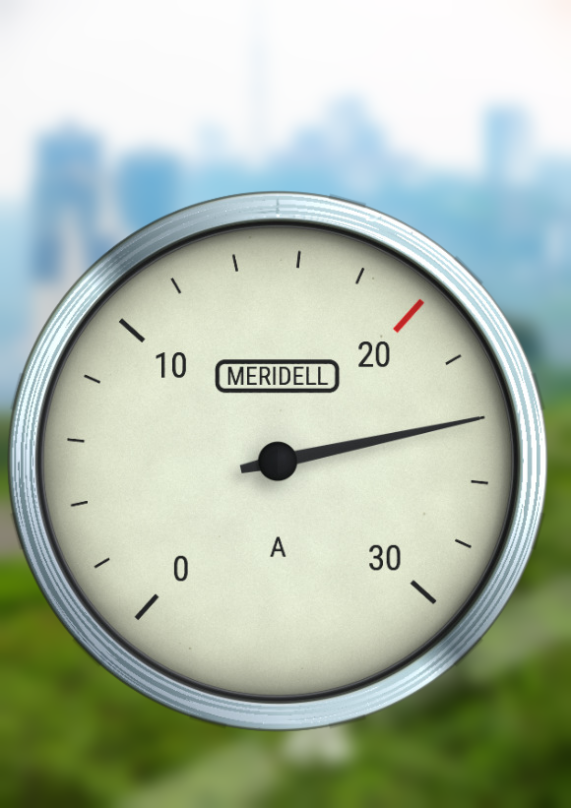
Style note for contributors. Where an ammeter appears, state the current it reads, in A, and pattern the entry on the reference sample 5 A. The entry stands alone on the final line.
24 A
